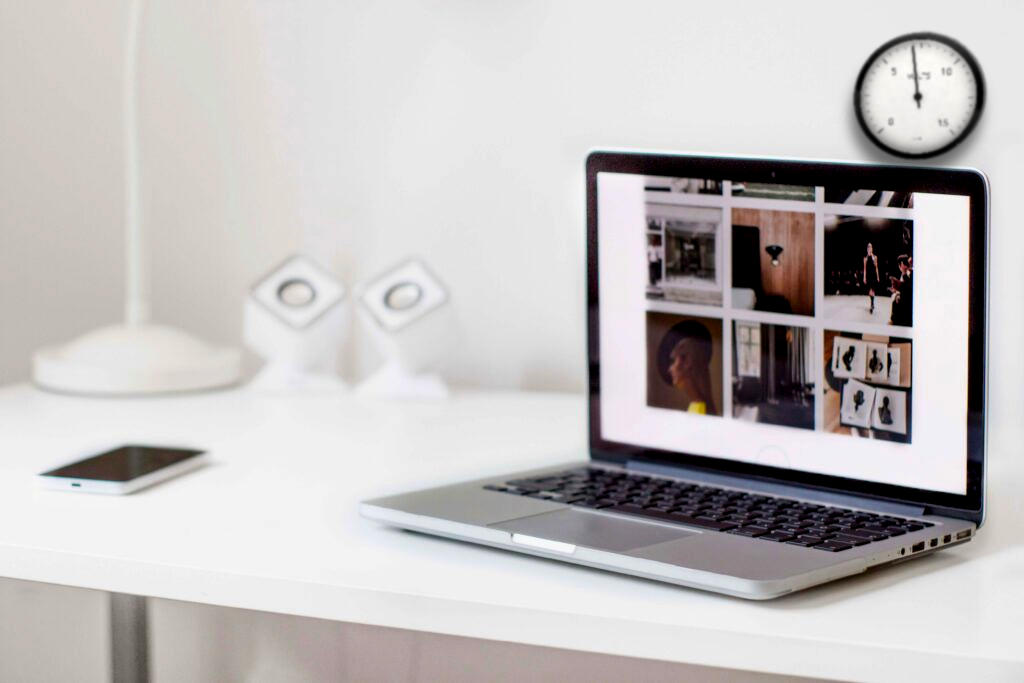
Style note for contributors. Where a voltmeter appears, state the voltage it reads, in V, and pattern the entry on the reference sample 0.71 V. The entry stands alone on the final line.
7 V
